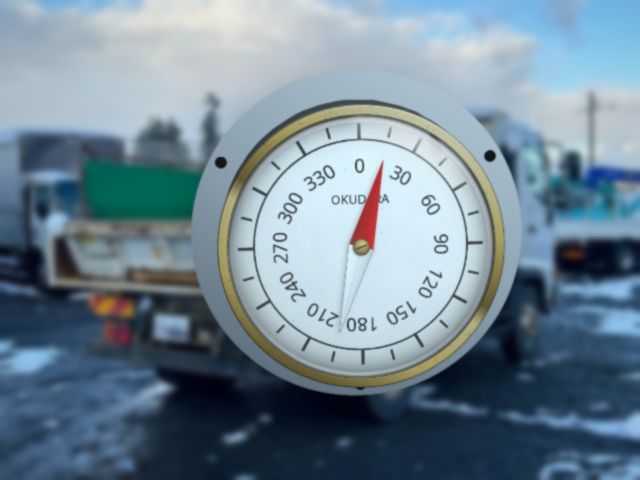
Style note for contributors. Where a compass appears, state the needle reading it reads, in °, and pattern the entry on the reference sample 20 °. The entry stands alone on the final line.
15 °
